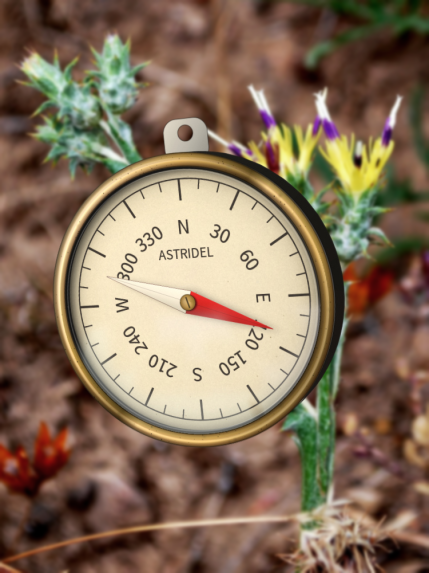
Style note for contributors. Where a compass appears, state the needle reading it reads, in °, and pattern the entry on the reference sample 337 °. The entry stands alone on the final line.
110 °
